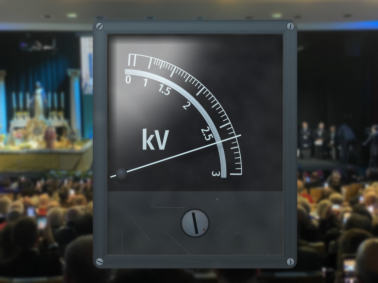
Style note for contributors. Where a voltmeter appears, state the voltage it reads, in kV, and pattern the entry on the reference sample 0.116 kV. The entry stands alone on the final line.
2.65 kV
